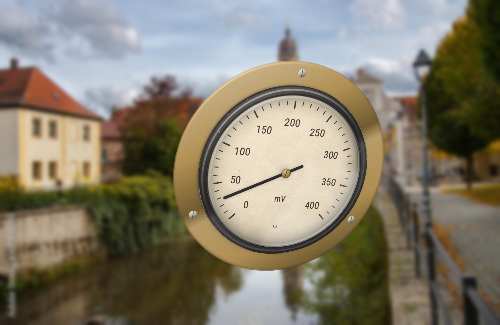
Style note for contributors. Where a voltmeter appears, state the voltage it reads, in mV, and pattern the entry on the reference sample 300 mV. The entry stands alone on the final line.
30 mV
